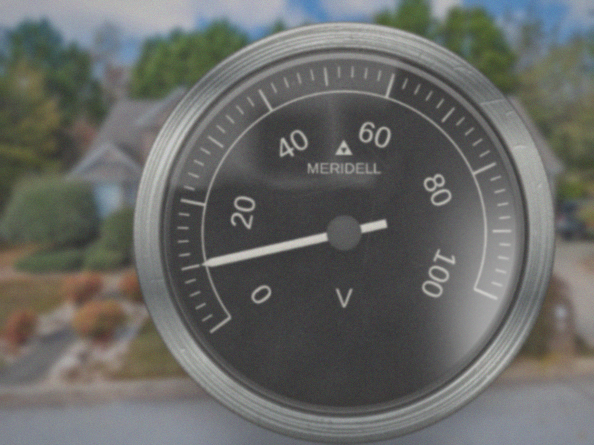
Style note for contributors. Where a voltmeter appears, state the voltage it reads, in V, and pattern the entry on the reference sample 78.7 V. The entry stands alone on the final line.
10 V
